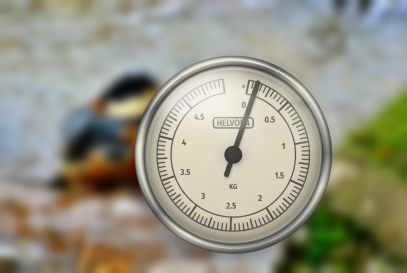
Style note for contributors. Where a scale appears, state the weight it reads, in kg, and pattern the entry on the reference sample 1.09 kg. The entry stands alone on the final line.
0.1 kg
